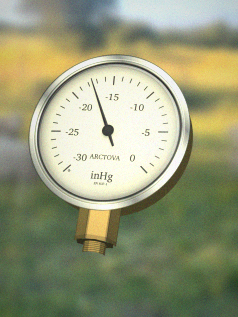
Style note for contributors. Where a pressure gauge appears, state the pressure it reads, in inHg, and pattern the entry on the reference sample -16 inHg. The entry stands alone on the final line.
-17.5 inHg
